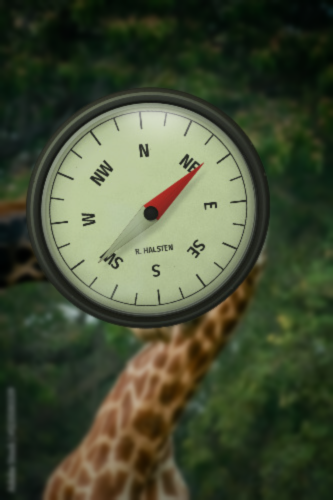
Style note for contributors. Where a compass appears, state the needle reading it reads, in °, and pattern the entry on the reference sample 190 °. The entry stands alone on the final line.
52.5 °
